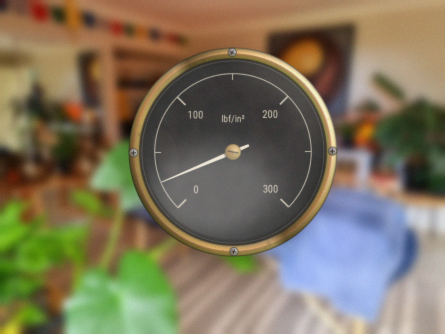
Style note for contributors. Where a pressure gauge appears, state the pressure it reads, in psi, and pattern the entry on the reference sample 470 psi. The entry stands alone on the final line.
25 psi
